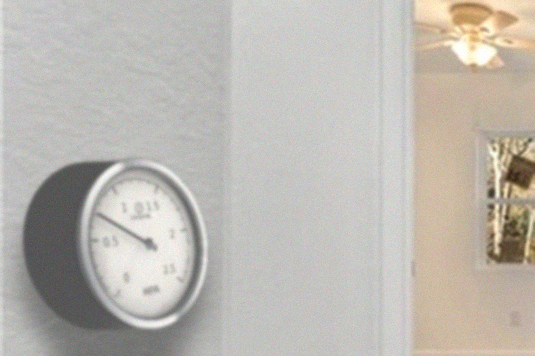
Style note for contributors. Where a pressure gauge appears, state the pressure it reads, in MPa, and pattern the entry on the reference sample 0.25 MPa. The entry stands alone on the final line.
0.7 MPa
